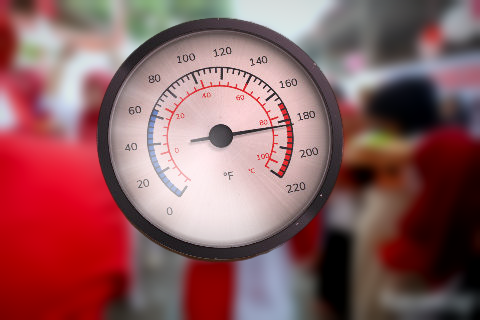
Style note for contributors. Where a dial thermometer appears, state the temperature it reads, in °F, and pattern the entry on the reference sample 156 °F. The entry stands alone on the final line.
184 °F
